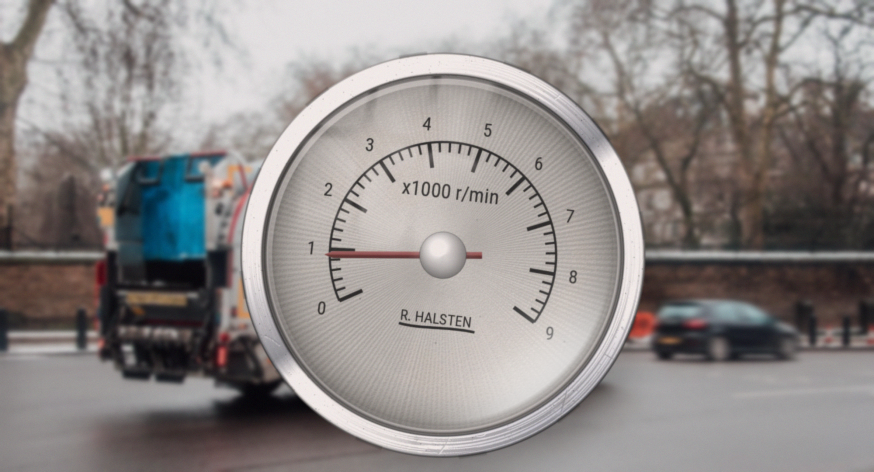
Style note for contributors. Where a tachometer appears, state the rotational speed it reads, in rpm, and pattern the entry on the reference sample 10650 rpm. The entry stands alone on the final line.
900 rpm
